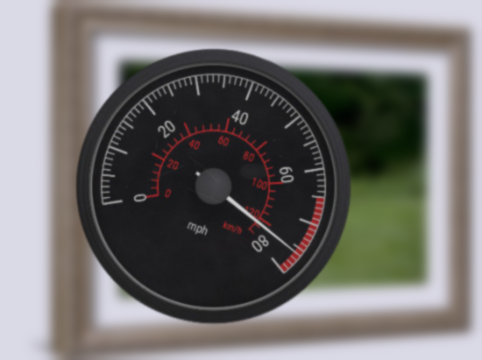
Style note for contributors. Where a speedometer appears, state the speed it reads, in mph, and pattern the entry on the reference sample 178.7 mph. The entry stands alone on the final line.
76 mph
